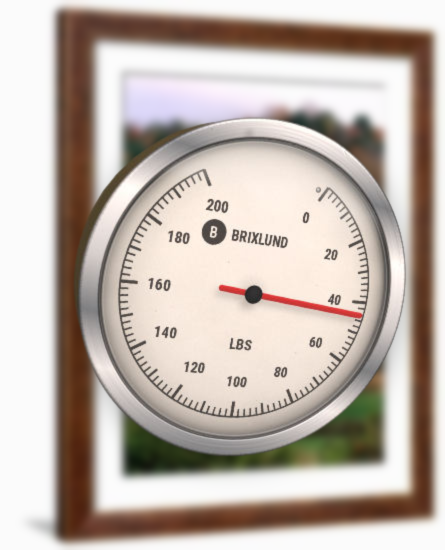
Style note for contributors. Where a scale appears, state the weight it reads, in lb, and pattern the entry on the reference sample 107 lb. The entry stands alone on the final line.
44 lb
